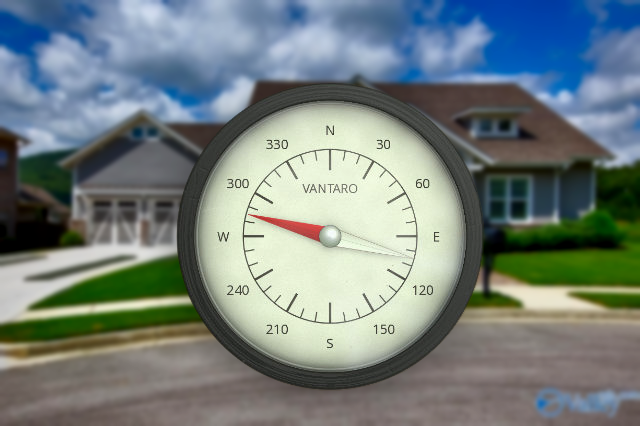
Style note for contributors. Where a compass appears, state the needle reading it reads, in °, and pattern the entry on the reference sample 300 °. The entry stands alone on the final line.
285 °
